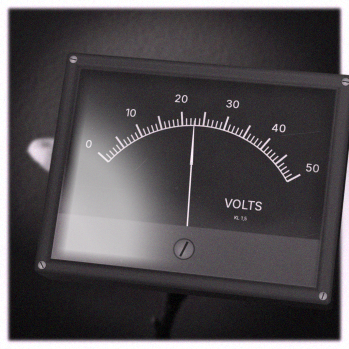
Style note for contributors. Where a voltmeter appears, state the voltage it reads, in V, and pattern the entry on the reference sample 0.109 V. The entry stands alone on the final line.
23 V
